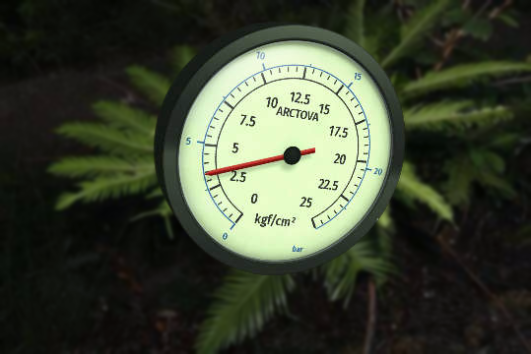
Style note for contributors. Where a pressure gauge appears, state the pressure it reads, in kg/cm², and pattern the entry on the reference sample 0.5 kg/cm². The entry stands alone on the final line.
3.5 kg/cm²
